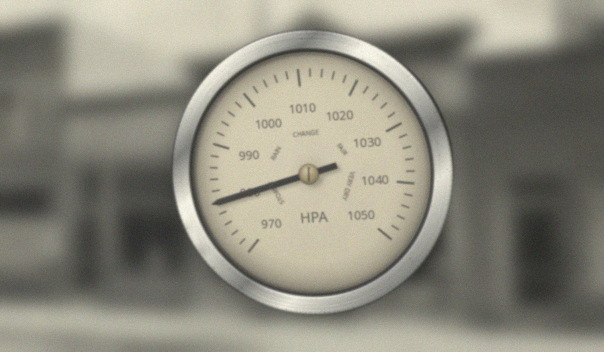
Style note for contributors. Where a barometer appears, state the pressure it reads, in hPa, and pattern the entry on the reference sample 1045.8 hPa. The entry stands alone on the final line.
980 hPa
